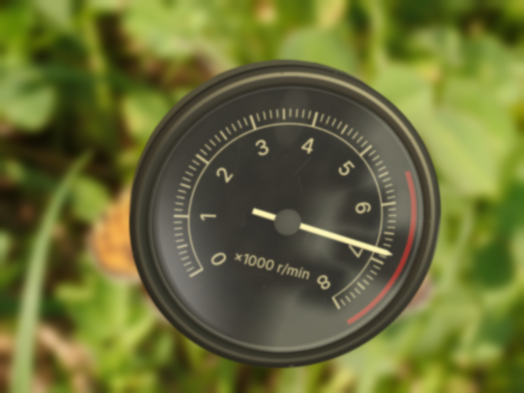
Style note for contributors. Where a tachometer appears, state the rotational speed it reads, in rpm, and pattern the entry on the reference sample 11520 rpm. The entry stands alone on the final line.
6800 rpm
